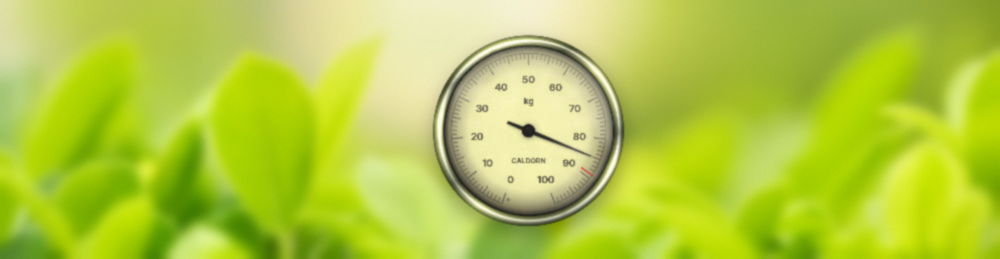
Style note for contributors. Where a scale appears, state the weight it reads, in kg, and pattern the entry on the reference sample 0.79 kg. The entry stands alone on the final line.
85 kg
